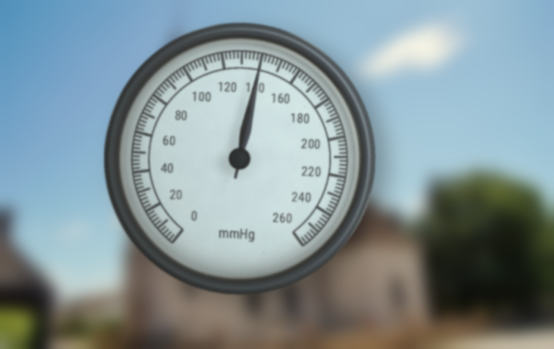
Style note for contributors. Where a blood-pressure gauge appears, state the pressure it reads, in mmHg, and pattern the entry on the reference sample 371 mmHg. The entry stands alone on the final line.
140 mmHg
